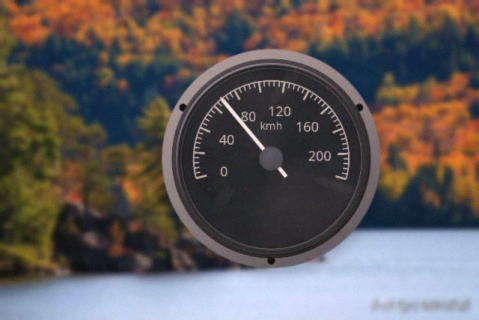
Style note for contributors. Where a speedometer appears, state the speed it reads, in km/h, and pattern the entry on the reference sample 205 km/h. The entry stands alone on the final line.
68 km/h
